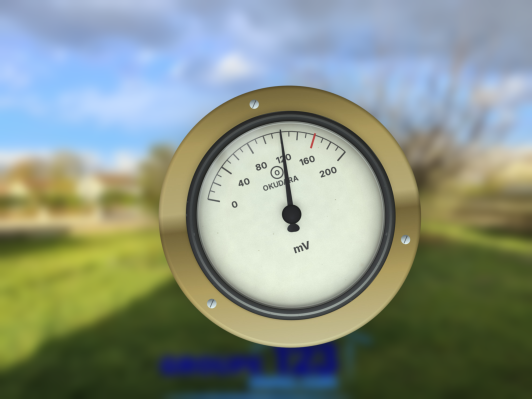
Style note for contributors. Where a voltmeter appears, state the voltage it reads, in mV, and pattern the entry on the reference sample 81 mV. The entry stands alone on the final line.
120 mV
